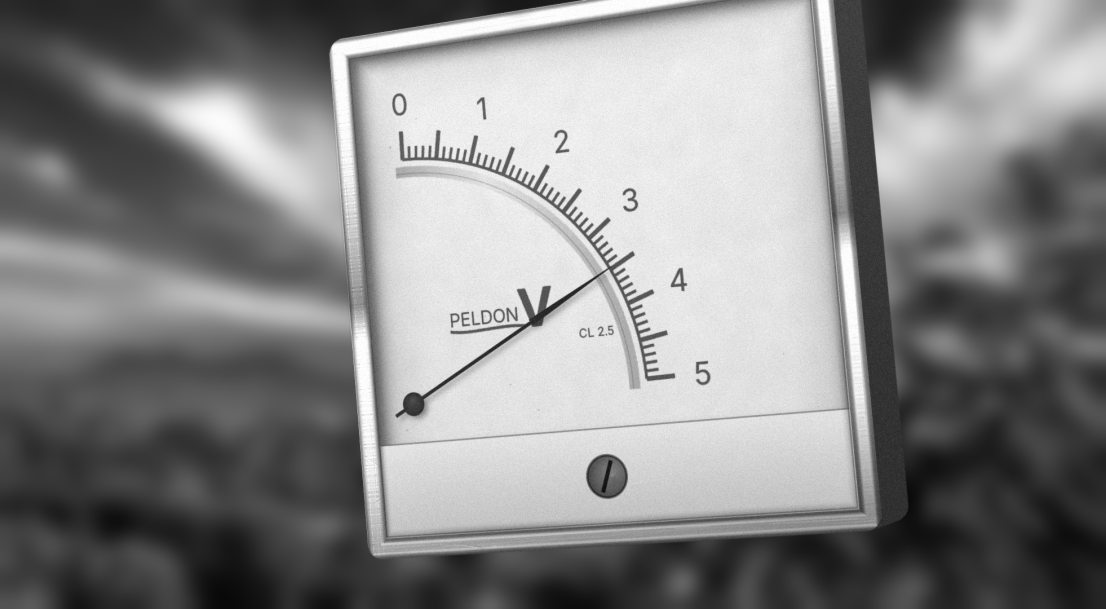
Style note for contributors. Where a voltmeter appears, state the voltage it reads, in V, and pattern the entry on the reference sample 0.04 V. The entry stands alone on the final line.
3.5 V
